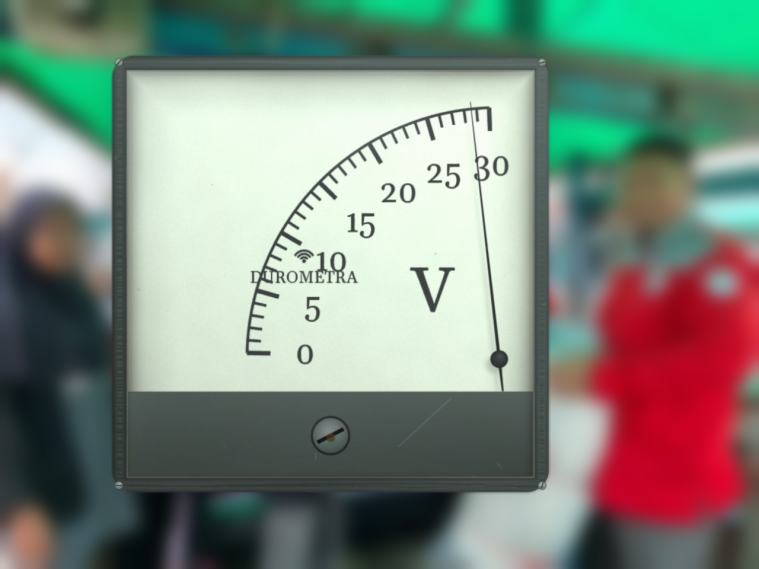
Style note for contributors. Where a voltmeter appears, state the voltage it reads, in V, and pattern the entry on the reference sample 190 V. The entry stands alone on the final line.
28.5 V
